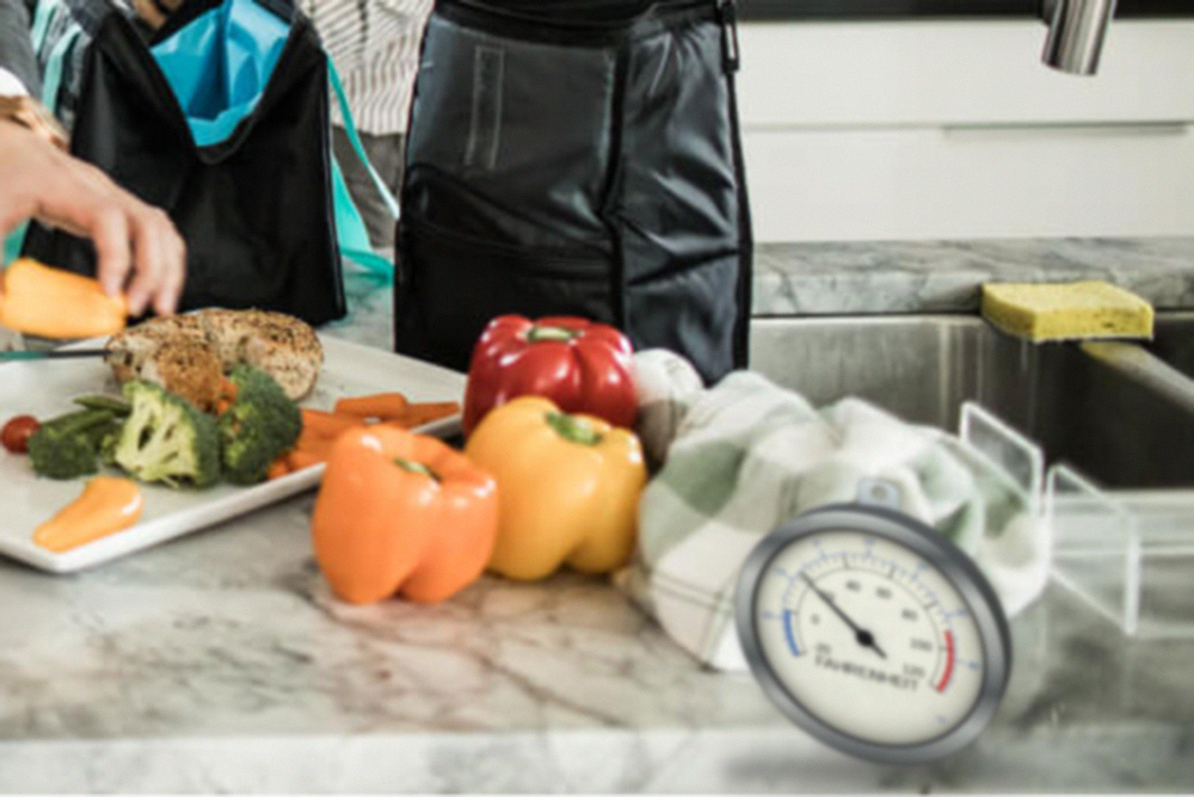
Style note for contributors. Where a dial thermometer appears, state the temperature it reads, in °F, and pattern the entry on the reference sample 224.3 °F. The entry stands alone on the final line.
20 °F
